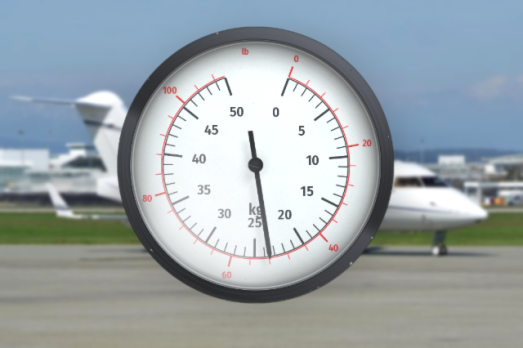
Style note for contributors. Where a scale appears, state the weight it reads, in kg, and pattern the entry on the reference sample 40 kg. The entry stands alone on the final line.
23.5 kg
